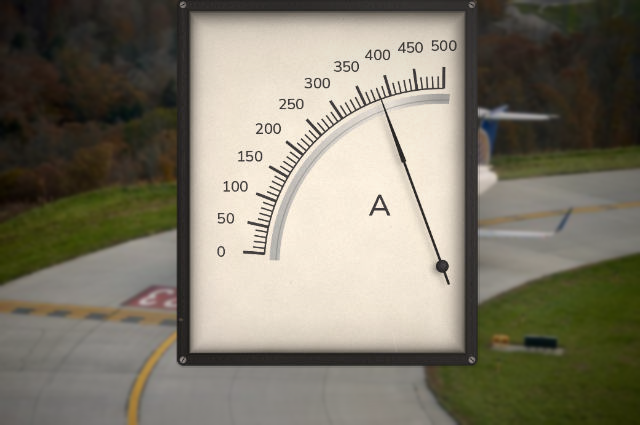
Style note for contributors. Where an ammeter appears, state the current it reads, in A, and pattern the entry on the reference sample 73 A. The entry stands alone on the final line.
380 A
